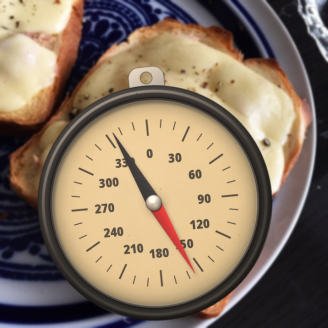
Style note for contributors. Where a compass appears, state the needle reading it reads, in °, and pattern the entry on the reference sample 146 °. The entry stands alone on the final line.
155 °
